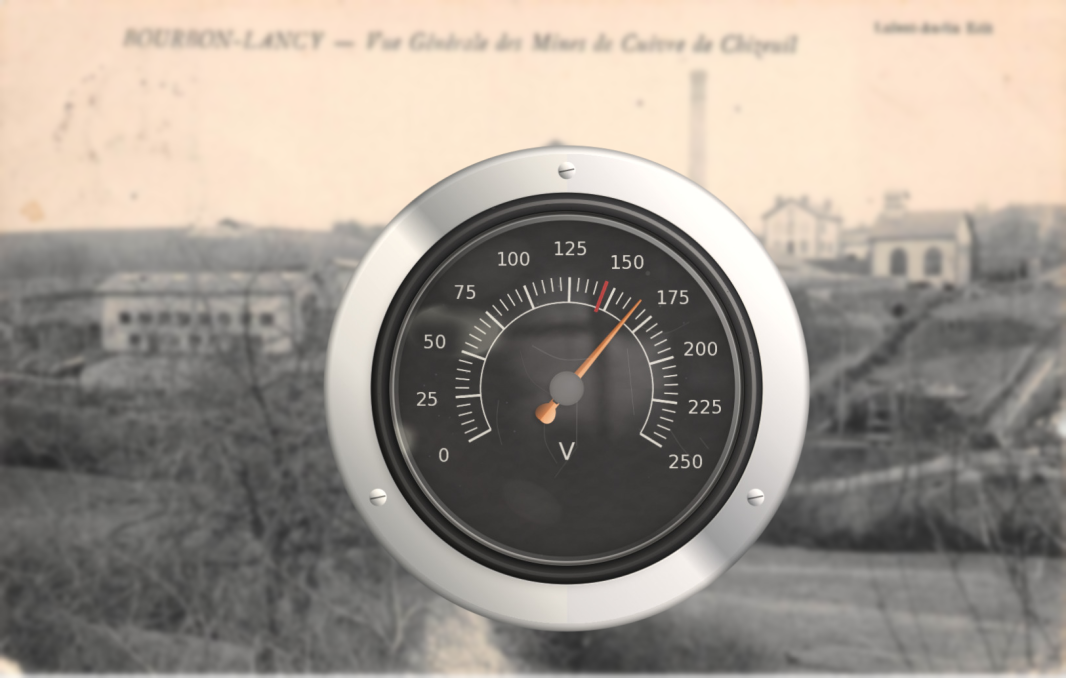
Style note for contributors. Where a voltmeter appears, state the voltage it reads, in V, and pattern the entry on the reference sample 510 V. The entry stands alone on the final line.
165 V
